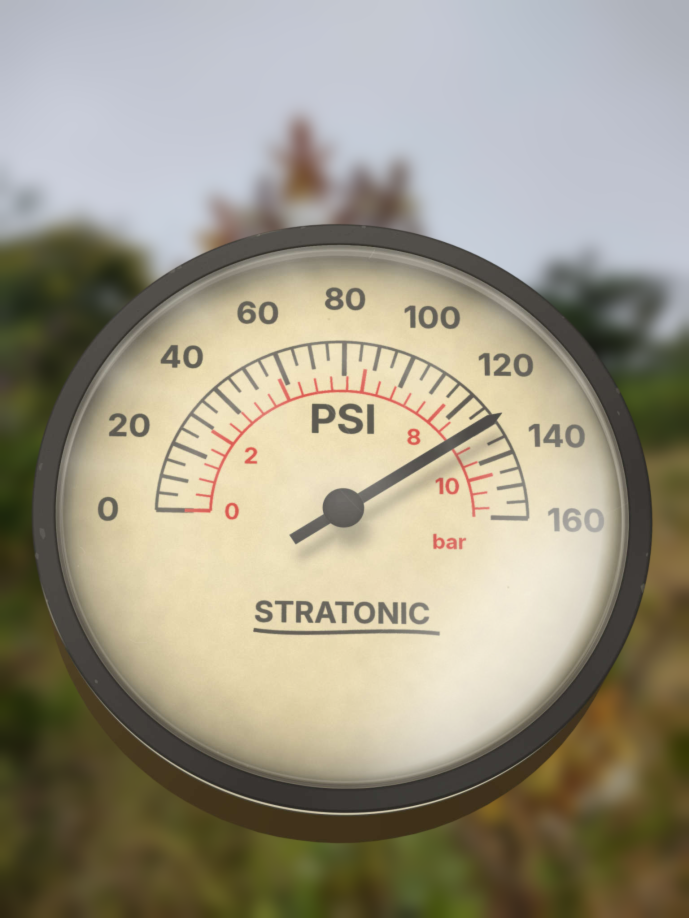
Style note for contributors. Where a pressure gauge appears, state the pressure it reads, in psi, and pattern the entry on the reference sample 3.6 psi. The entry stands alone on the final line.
130 psi
